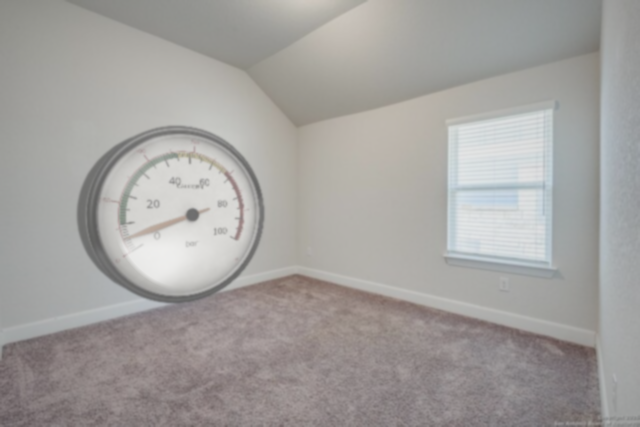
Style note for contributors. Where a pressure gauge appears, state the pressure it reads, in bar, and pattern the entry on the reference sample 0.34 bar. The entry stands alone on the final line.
5 bar
